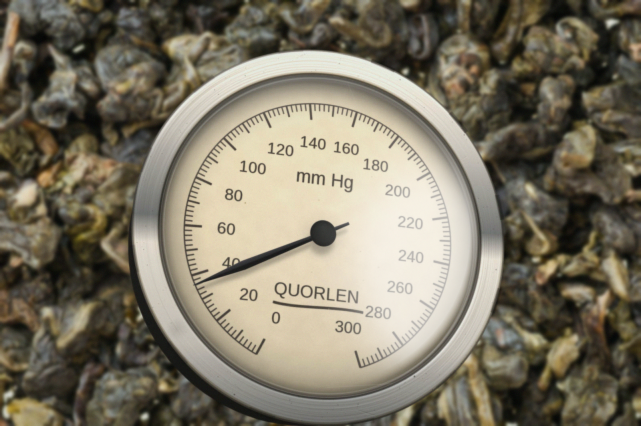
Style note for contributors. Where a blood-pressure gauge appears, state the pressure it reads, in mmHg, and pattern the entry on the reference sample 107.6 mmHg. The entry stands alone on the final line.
36 mmHg
